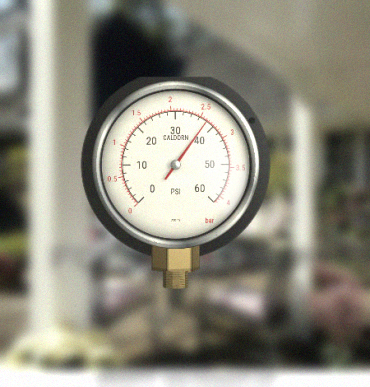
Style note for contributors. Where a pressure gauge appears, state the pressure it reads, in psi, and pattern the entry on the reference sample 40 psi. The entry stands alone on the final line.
38 psi
